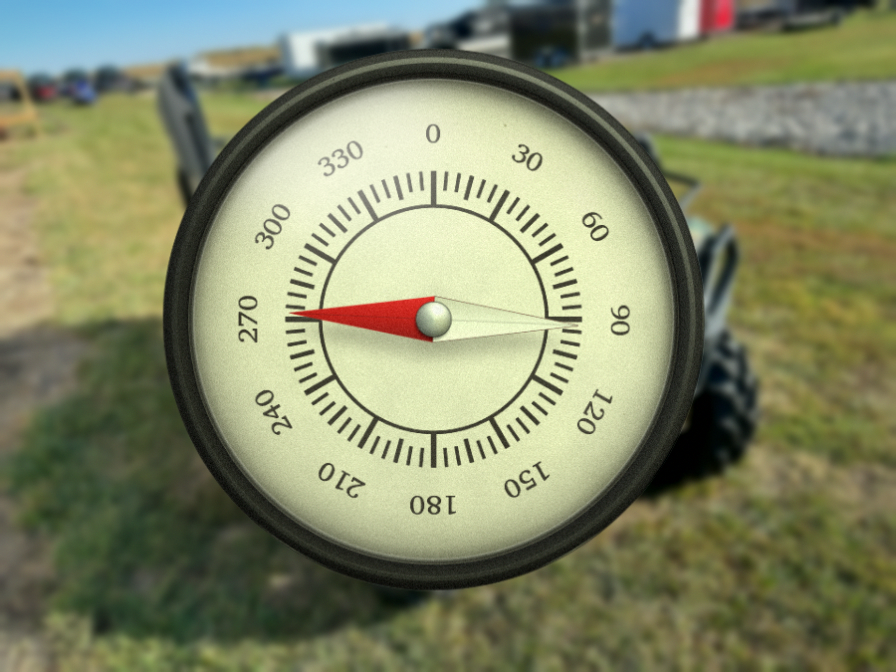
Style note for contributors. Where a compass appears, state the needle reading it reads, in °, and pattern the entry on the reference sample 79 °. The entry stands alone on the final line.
272.5 °
